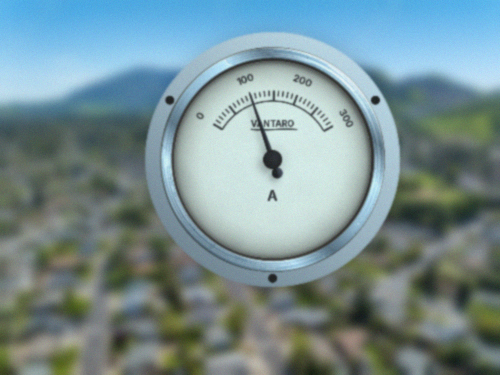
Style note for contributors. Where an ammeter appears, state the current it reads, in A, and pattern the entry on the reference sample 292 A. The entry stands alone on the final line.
100 A
